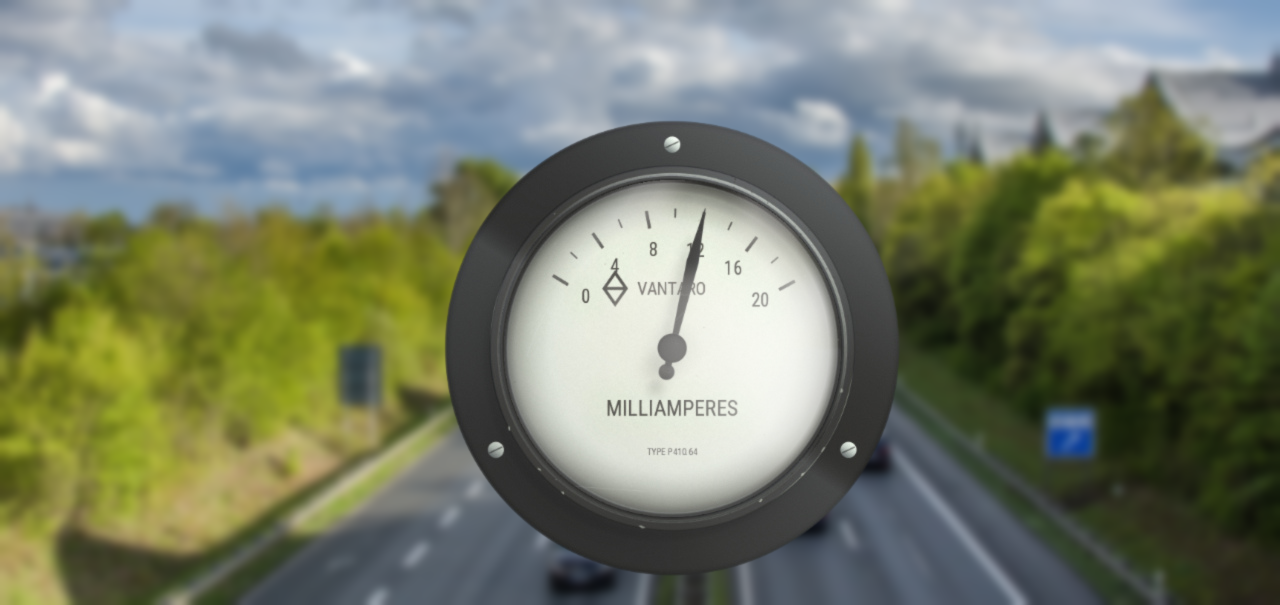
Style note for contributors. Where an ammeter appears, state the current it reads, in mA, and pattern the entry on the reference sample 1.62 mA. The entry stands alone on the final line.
12 mA
